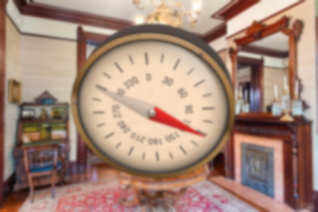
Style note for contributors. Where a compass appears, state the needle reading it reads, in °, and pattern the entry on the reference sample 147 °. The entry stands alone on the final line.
120 °
